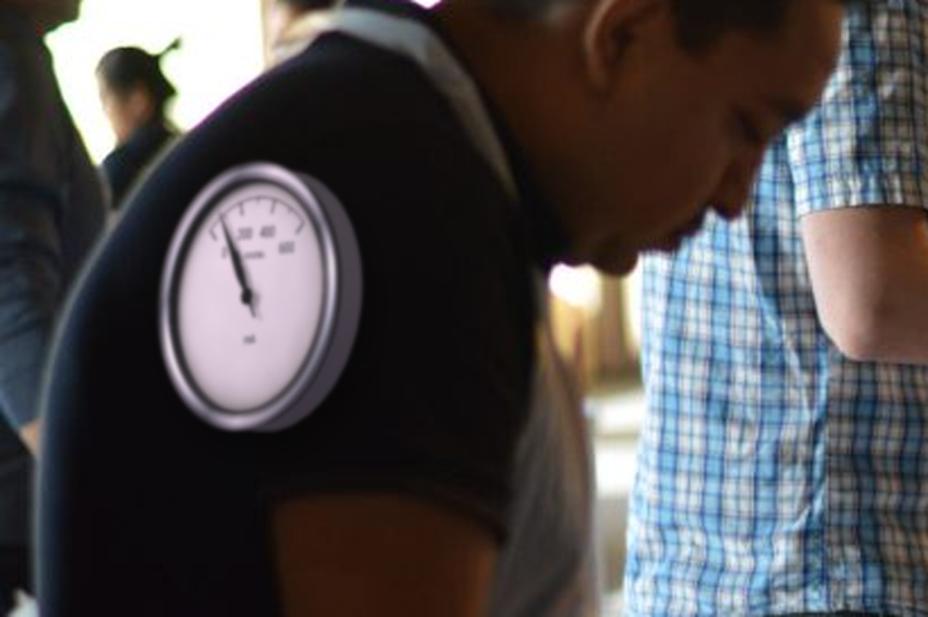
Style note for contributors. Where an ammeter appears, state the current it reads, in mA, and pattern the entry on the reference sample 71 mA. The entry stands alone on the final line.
100 mA
